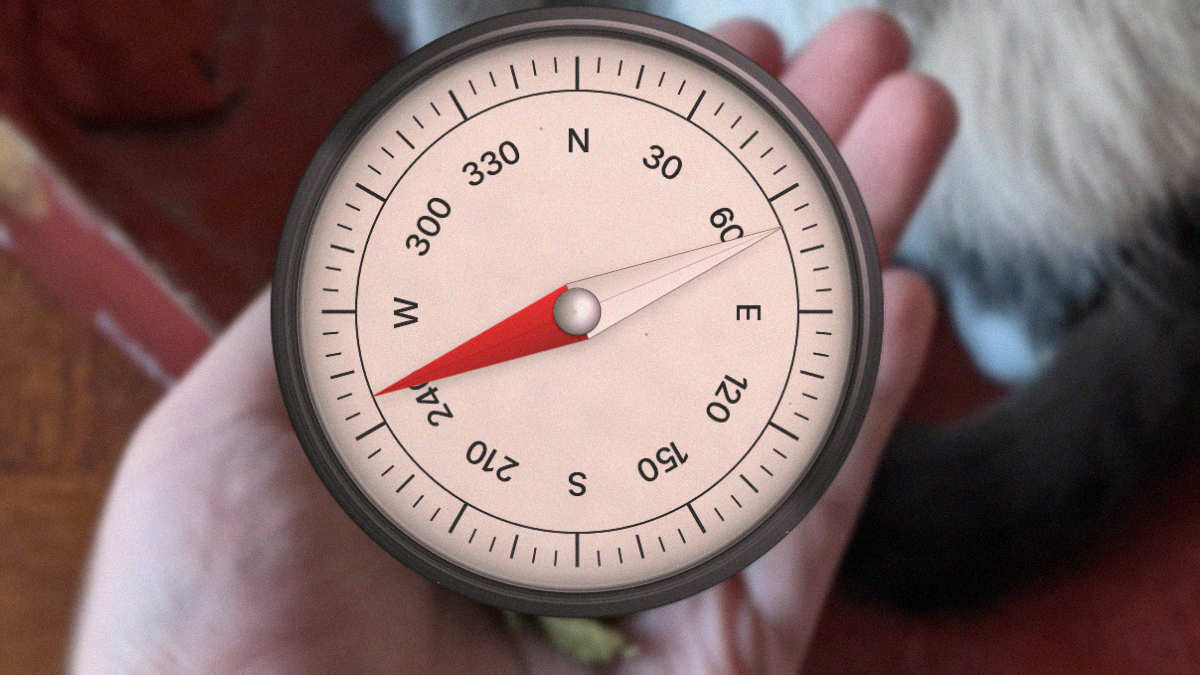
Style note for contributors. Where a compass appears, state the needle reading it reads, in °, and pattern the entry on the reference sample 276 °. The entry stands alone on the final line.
247.5 °
